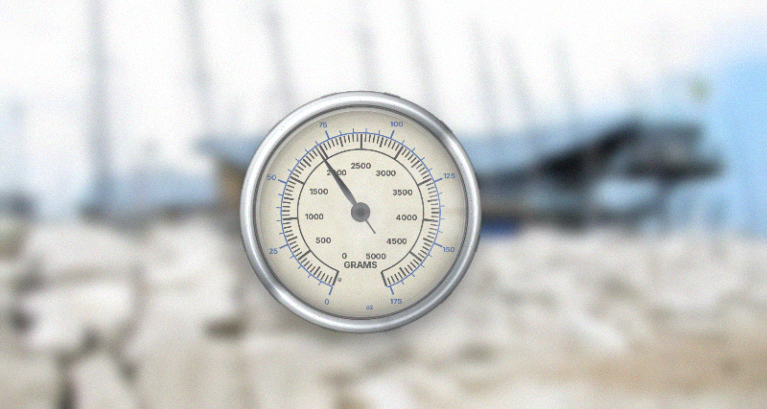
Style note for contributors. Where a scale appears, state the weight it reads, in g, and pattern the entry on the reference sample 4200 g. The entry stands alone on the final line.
1950 g
